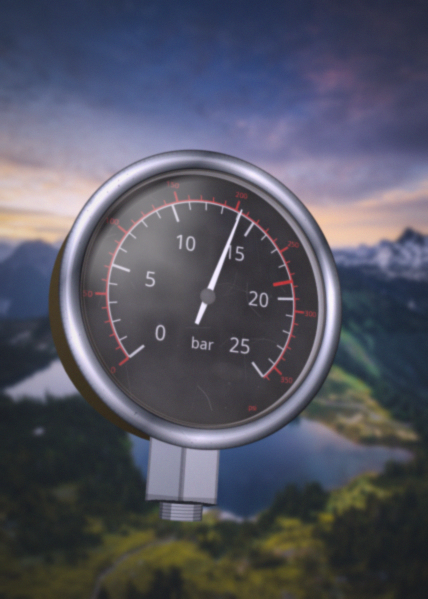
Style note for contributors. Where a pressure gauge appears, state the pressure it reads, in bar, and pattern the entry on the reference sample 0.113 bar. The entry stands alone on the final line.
14 bar
